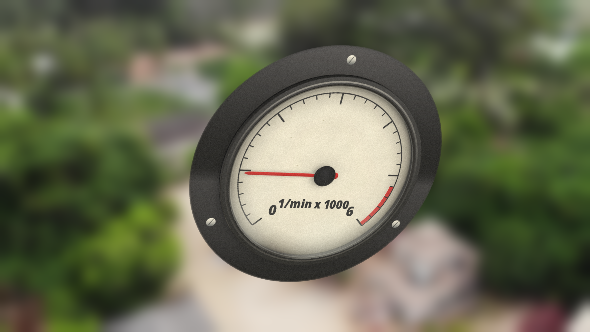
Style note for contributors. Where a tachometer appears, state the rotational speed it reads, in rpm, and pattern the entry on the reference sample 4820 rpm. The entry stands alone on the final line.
1000 rpm
